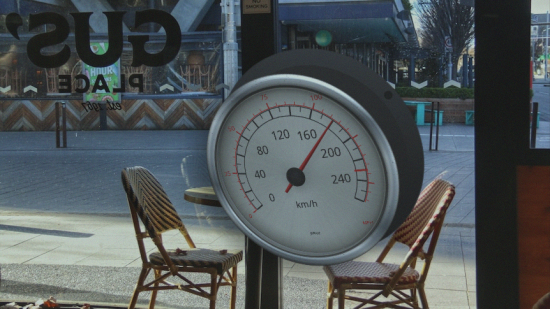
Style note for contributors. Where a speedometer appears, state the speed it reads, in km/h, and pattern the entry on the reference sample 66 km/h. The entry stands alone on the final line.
180 km/h
